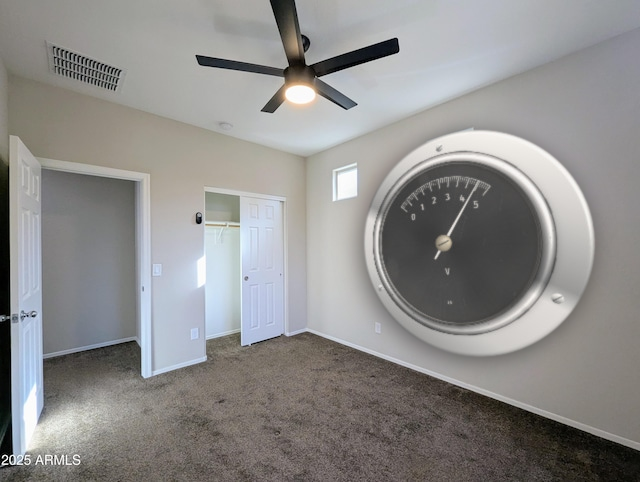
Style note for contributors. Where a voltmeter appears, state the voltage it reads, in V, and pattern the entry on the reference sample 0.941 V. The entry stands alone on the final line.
4.5 V
